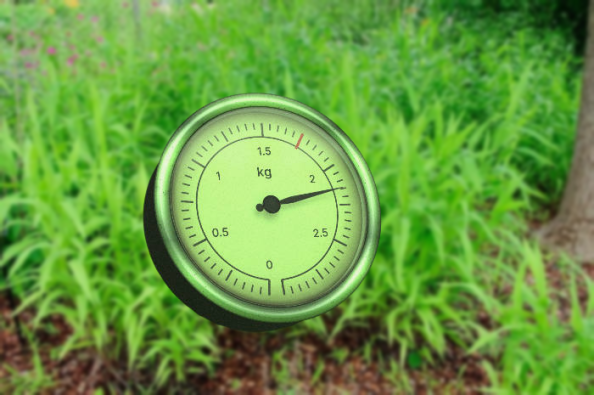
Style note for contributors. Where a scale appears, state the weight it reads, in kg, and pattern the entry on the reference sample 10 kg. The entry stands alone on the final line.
2.15 kg
